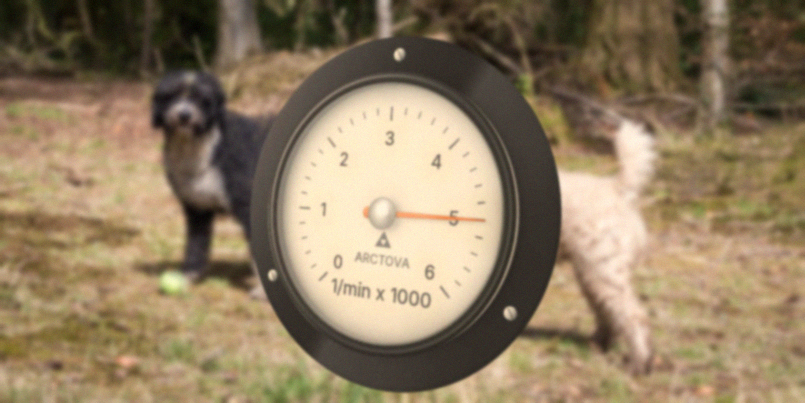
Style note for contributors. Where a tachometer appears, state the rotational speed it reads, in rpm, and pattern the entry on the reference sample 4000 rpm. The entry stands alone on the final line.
5000 rpm
